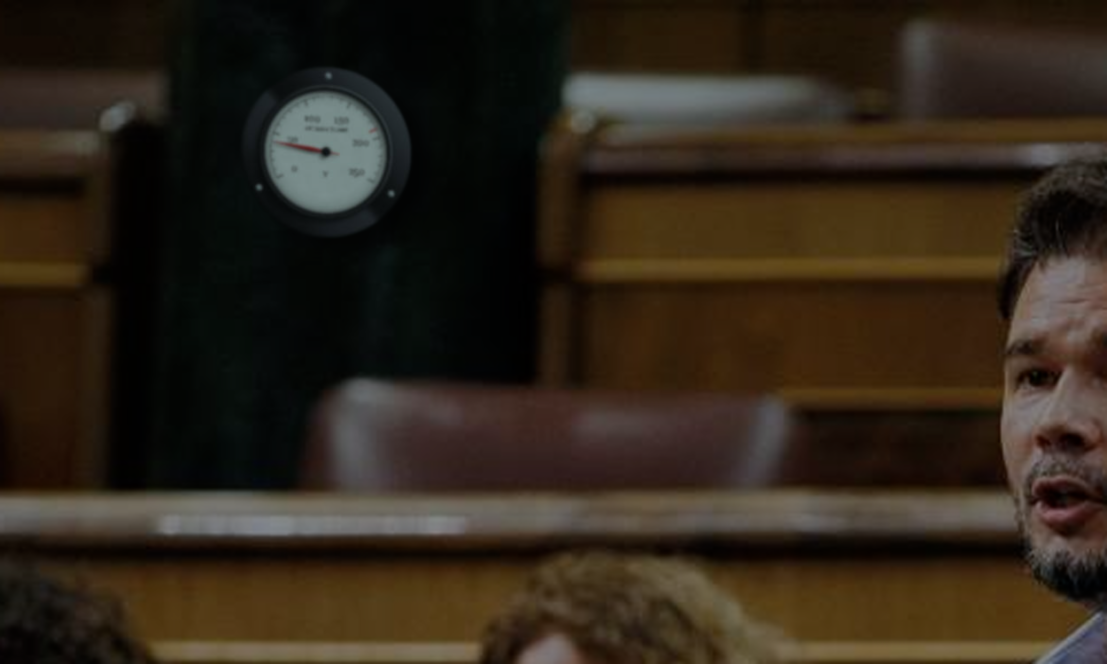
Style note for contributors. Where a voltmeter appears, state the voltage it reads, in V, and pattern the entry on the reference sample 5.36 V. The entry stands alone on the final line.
40 V
